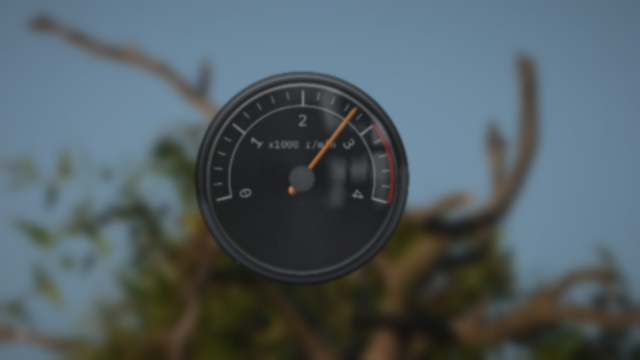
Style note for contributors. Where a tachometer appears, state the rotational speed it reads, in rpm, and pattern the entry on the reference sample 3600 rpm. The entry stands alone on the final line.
2700 rpm
